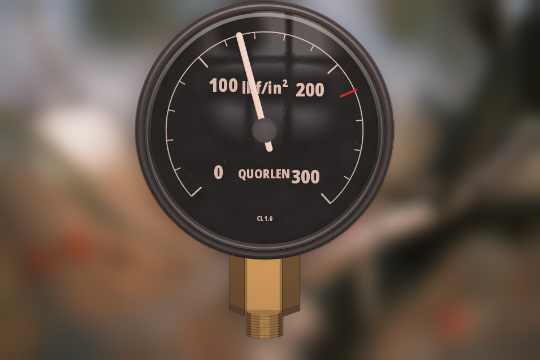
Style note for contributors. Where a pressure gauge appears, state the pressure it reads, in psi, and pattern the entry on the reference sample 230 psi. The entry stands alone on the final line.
130 psi
